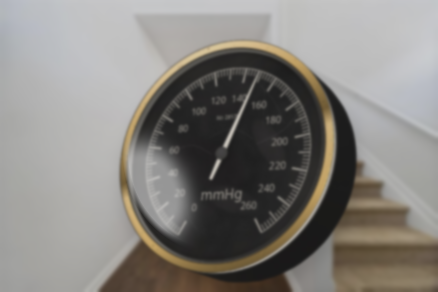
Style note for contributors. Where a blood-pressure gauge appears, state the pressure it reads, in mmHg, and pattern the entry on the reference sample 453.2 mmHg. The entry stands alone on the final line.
150 mmHg
